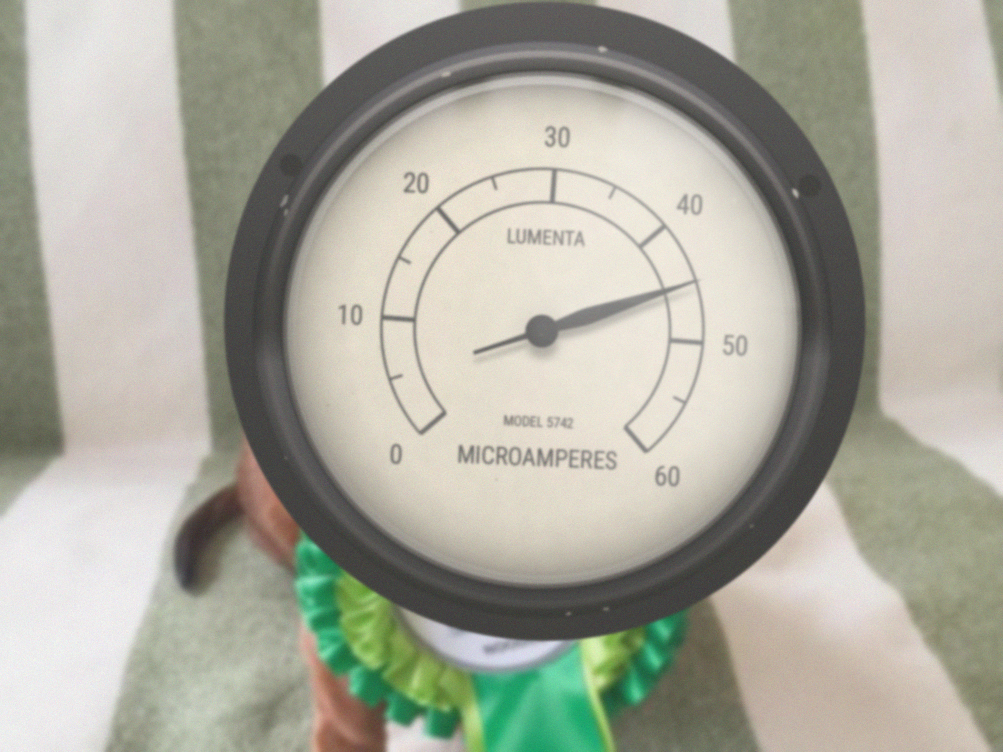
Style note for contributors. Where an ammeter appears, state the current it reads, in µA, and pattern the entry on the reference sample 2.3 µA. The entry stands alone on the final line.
45 µA
